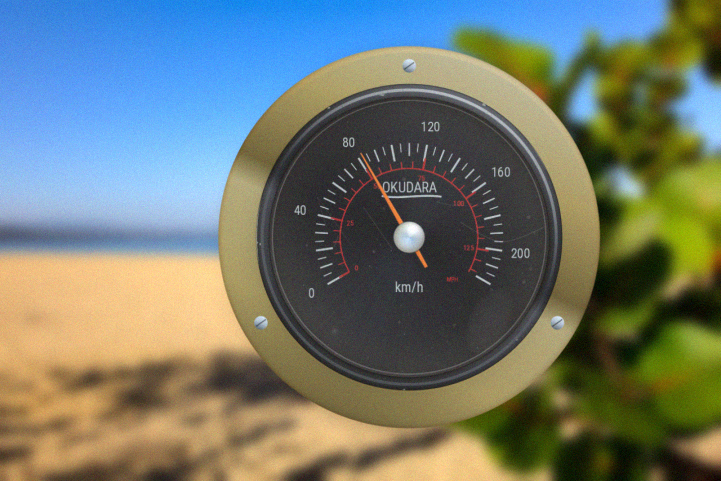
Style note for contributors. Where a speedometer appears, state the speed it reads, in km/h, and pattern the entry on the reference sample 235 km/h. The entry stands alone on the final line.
82.5 km/h
